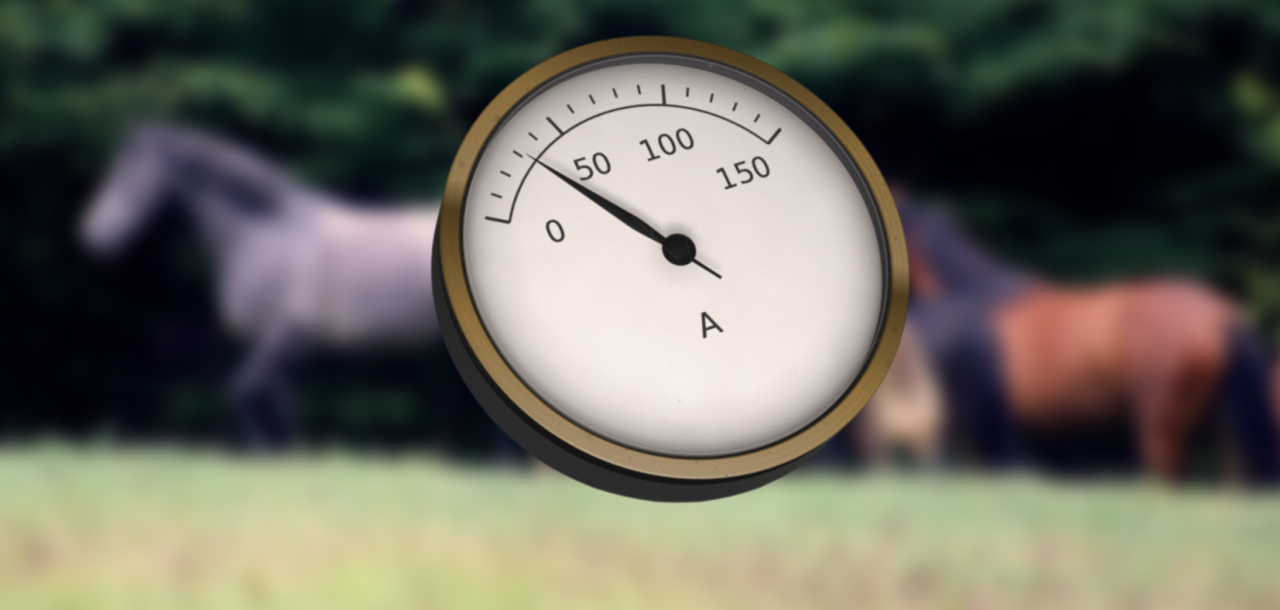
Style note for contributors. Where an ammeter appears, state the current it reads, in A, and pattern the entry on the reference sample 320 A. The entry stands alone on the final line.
30 A
